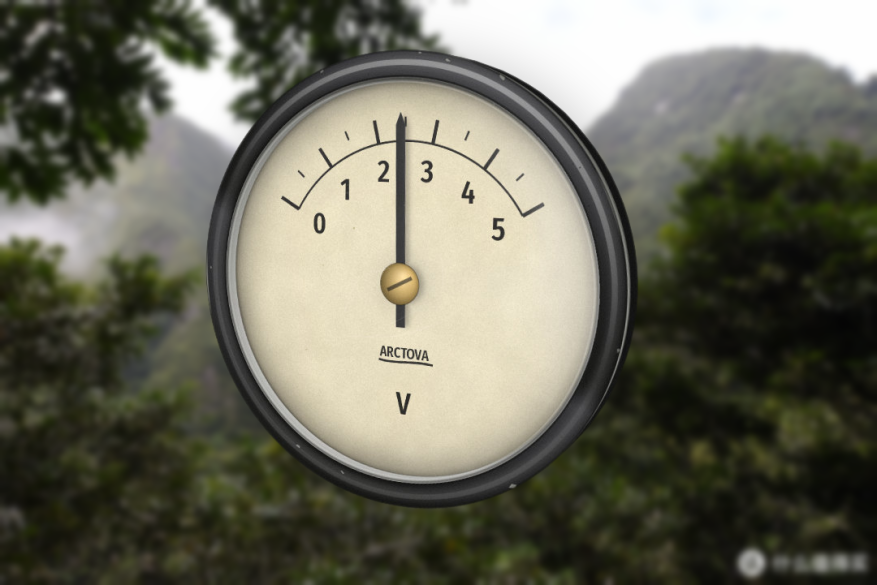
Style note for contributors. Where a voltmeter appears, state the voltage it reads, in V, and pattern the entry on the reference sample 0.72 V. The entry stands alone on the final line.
2.5 V
